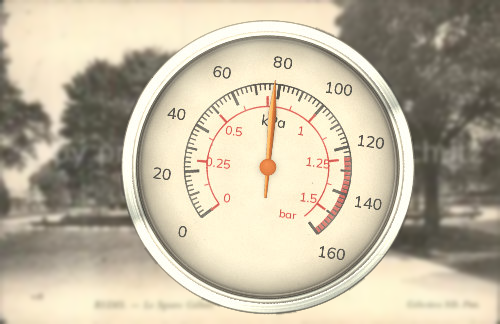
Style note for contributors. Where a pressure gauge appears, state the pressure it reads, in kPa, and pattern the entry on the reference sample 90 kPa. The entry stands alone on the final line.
78 kPa
